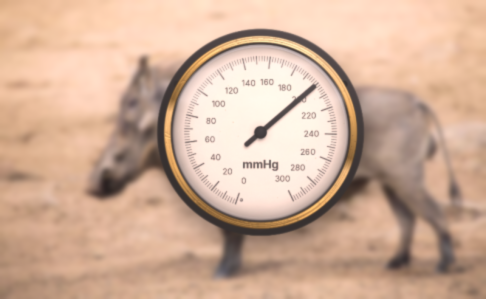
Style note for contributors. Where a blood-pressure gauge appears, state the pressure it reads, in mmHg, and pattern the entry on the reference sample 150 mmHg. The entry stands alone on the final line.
200 mmHg
